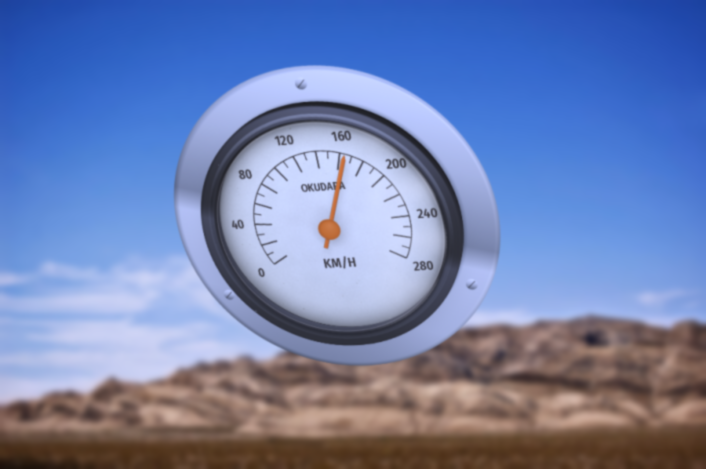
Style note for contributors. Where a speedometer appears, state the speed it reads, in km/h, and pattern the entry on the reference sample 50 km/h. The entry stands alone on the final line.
165 km/h
